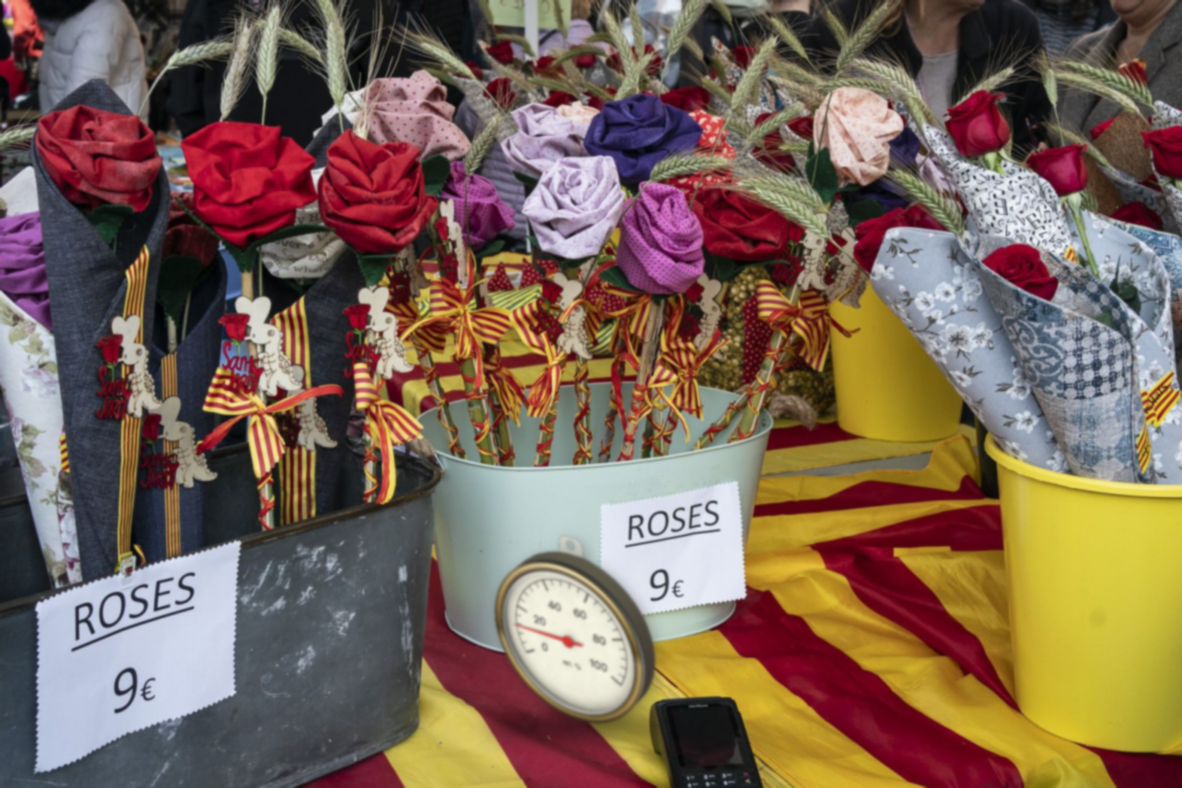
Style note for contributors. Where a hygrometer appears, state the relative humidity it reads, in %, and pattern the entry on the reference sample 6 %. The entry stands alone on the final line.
12 %
